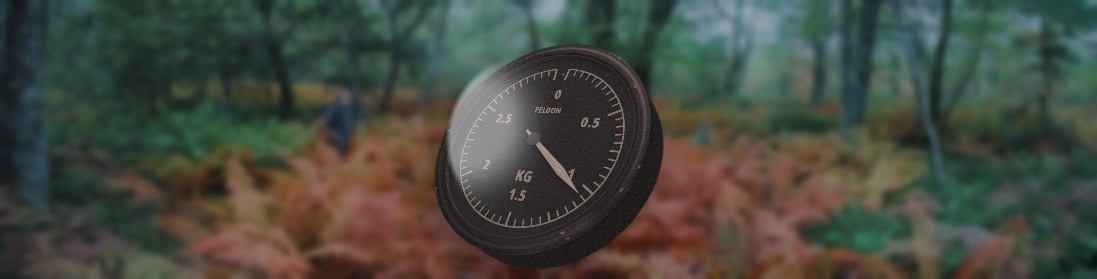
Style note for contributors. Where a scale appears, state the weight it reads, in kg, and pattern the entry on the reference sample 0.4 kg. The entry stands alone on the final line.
1.05 kg
